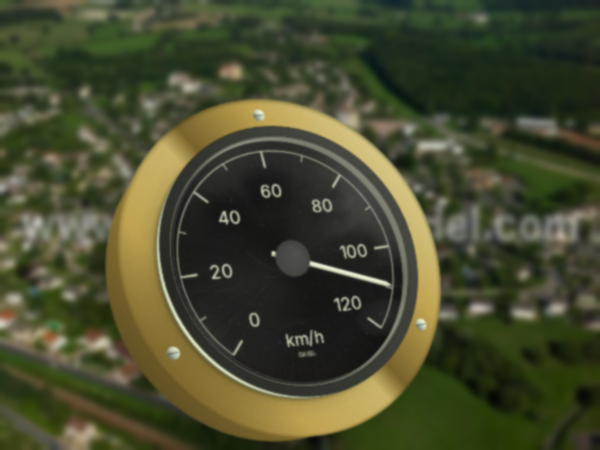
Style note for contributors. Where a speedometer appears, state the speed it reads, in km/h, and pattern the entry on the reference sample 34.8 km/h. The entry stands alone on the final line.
110 km/h
